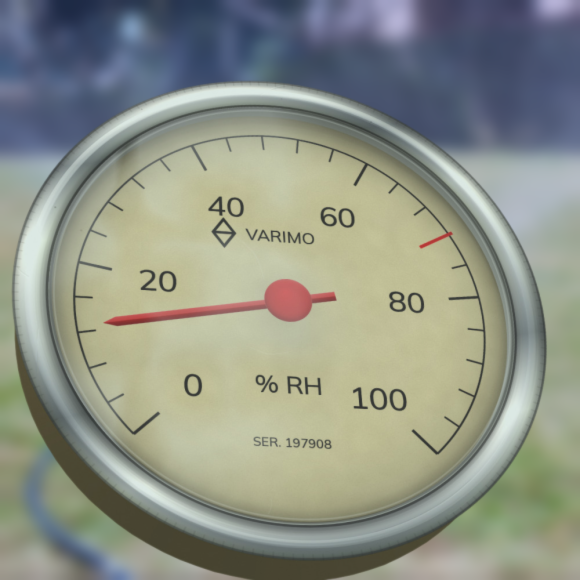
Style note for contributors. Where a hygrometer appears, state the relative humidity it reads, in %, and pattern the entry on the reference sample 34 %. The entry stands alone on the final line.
12 %
